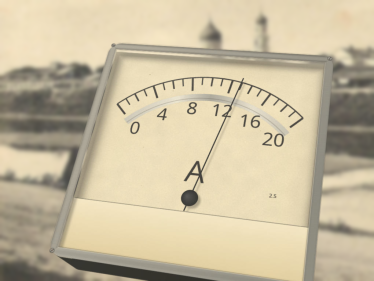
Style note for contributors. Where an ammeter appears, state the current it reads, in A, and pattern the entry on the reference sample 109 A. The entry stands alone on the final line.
13 A
